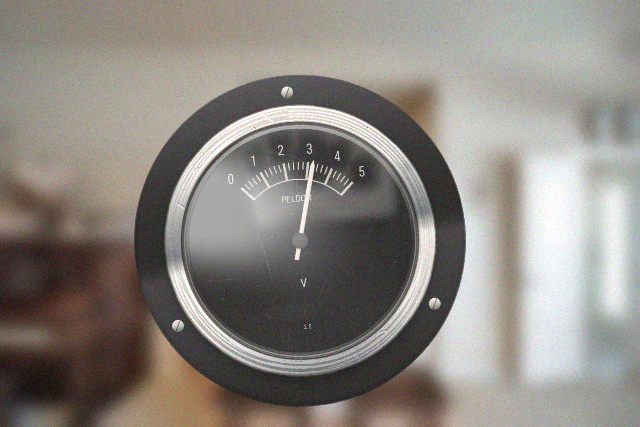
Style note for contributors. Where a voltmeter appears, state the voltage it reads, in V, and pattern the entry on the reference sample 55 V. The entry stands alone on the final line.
3.2 V
